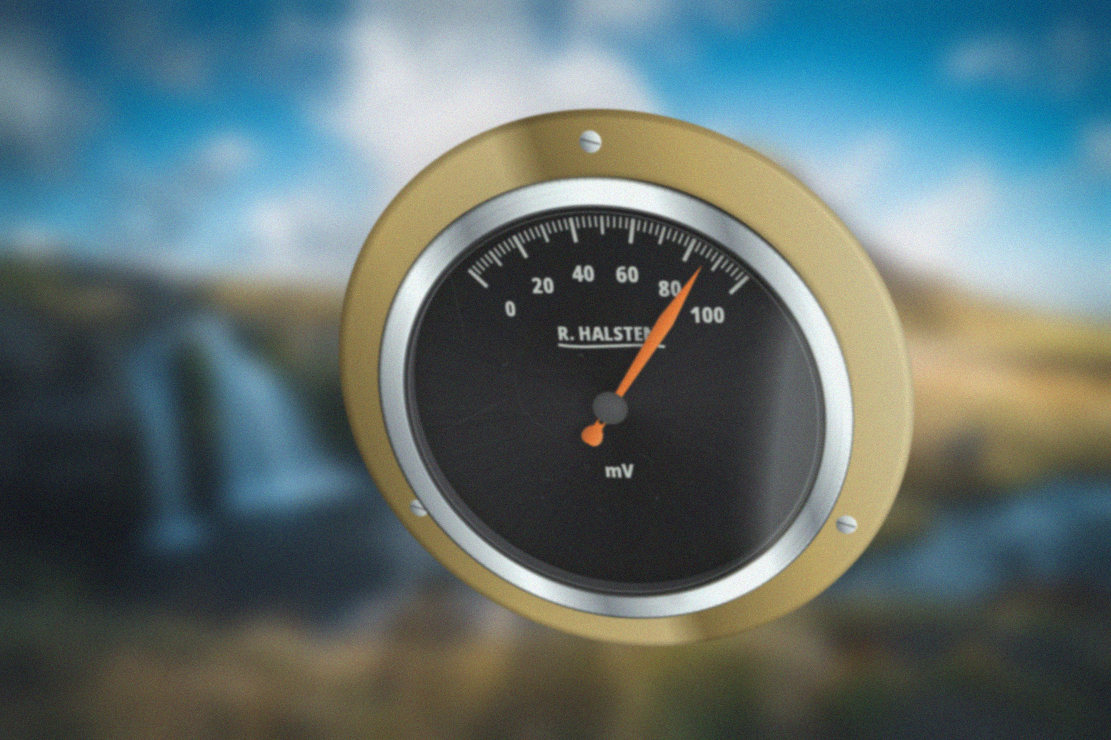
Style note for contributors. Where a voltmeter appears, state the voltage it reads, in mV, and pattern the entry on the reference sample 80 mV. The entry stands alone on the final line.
86 mV
